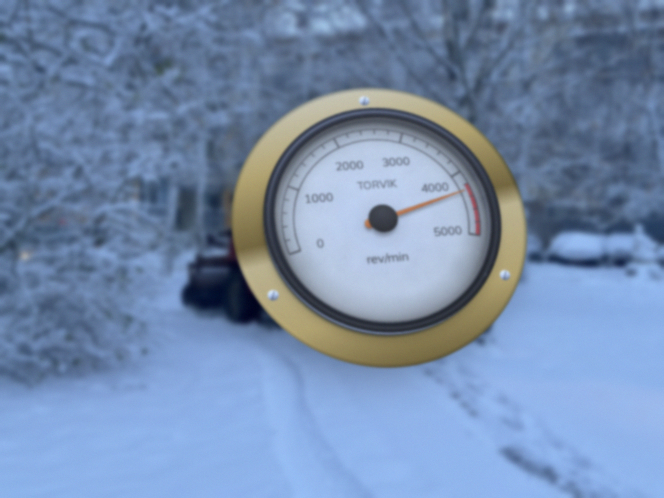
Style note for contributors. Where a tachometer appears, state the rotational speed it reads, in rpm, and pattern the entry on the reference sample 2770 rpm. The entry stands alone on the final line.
4300 rpm
